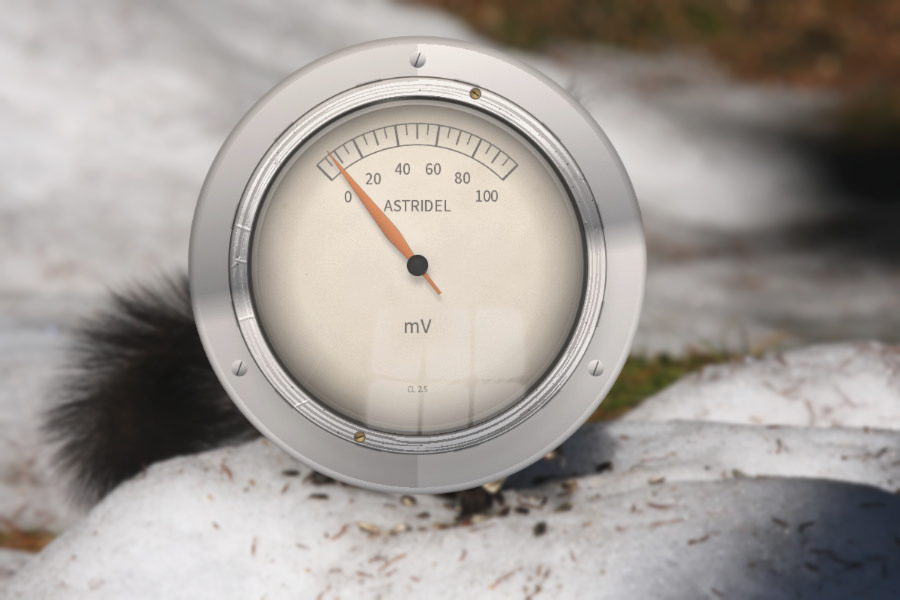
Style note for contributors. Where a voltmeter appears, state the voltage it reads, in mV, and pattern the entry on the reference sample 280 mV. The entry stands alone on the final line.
7.5 mV
